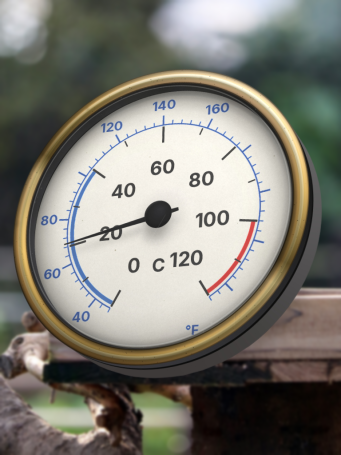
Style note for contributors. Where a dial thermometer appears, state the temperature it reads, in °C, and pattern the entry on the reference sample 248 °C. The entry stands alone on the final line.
20 °C
